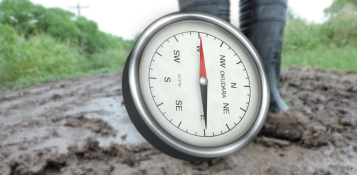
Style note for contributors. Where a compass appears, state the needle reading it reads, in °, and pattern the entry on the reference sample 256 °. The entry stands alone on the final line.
270 °
